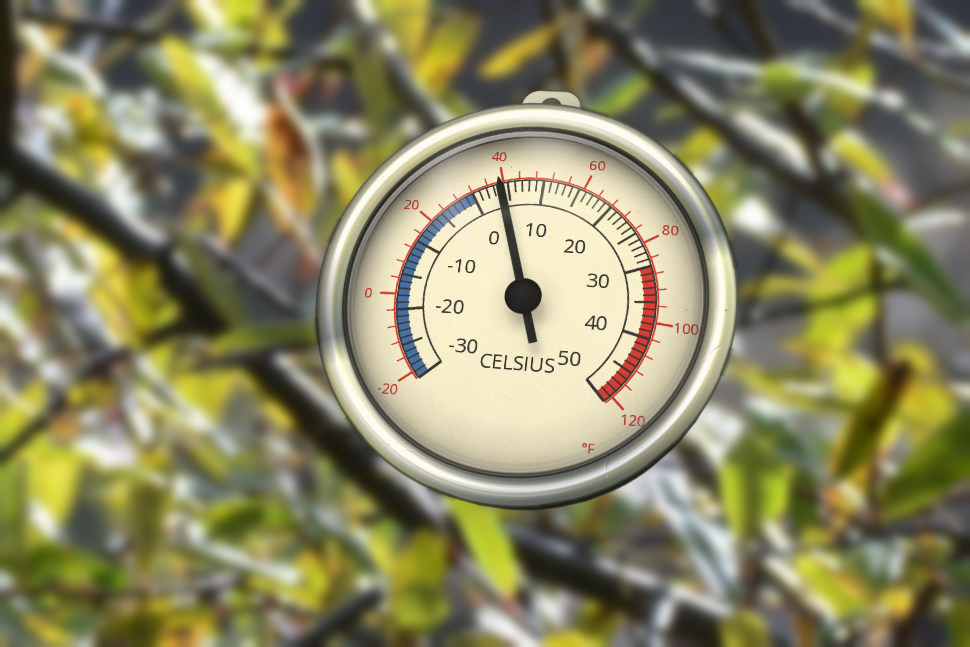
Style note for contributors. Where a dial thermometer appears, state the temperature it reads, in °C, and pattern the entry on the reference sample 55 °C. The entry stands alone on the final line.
4 °C
